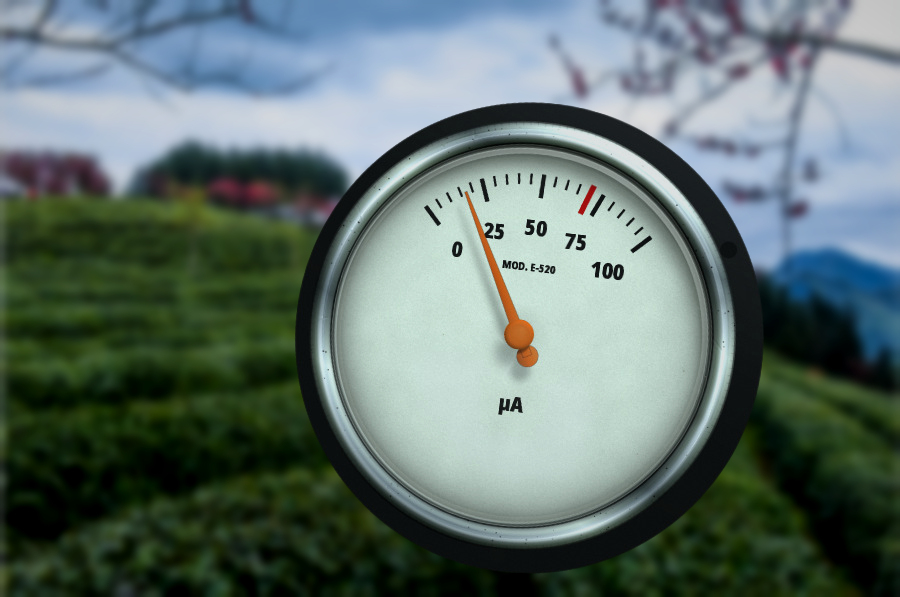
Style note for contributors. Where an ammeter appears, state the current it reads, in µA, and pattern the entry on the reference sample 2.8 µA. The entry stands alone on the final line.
17.5 µA
